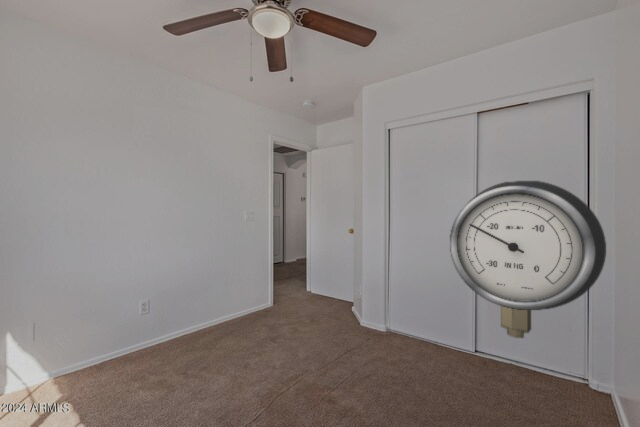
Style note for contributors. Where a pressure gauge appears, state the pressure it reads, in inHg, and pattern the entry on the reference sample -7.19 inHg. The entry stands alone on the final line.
-22 inHg
